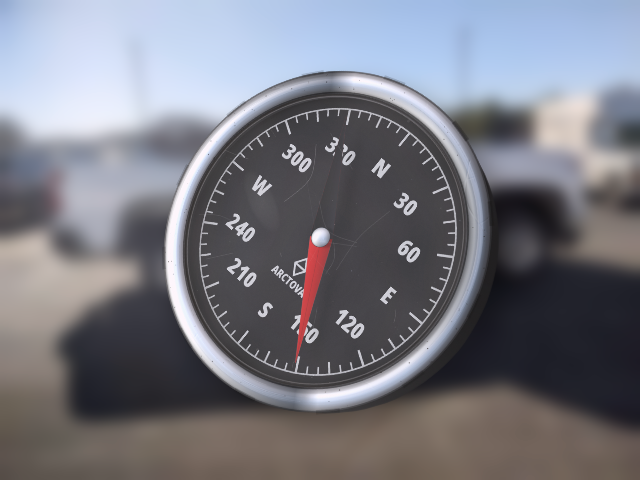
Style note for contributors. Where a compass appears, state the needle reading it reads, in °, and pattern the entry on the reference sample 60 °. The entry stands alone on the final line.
150 °
